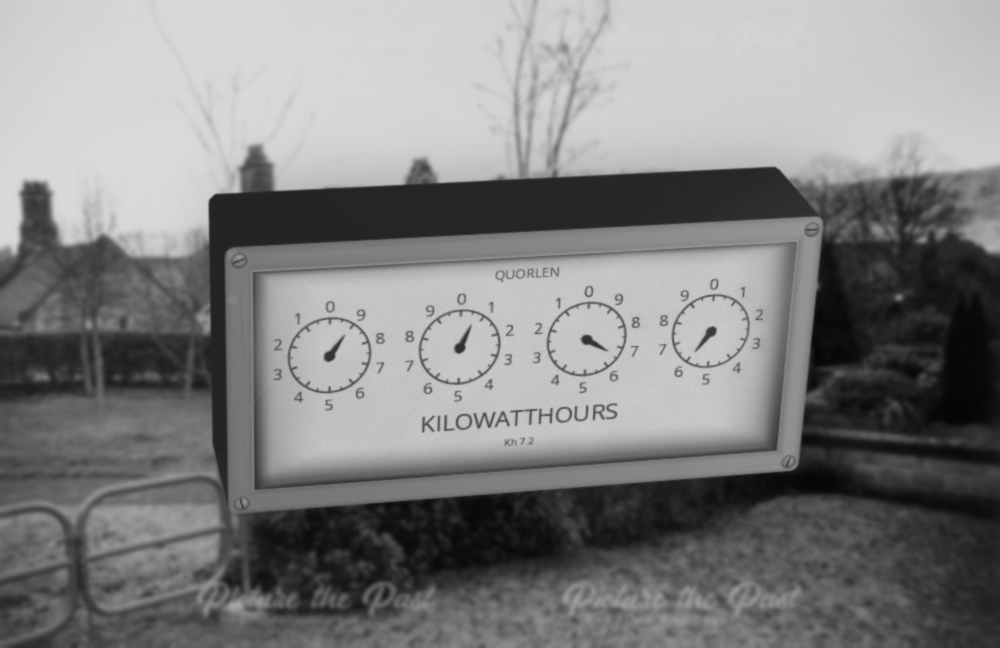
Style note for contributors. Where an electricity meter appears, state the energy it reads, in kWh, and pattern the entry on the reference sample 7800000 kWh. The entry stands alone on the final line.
9066 kWh
